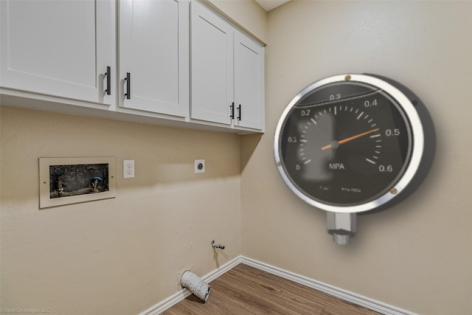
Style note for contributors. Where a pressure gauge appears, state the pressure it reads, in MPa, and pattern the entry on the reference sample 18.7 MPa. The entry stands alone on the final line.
0.48 MPa
